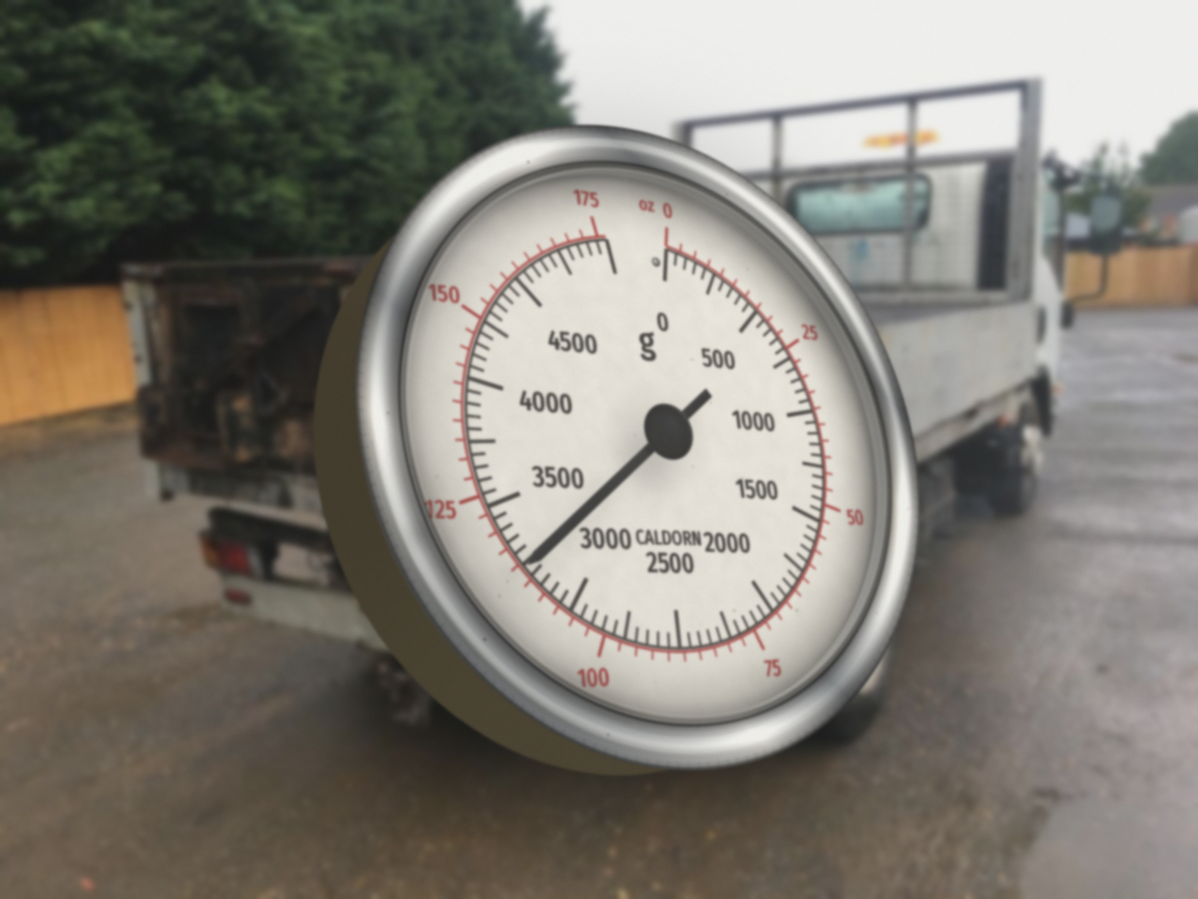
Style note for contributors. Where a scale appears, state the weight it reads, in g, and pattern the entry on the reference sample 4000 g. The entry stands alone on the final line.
3250 g
